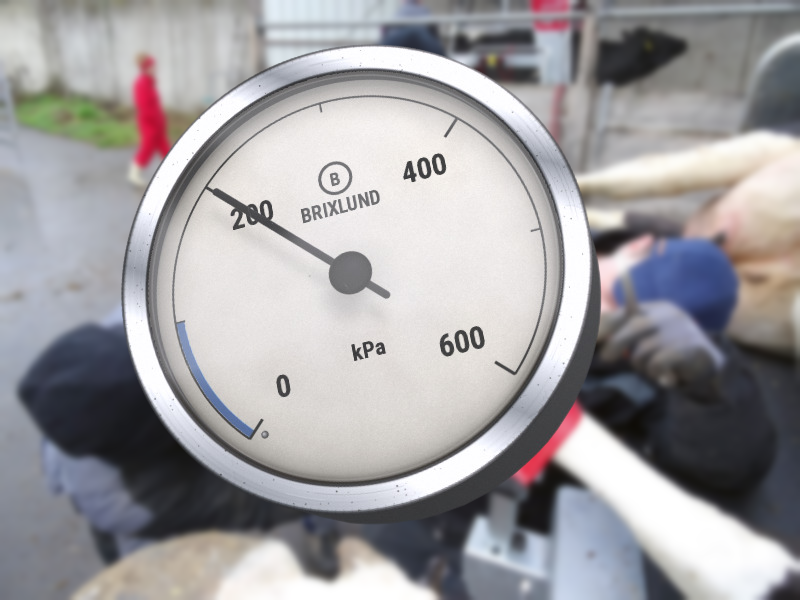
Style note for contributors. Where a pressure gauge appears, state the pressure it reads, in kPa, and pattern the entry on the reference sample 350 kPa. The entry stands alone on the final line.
200 kPa
